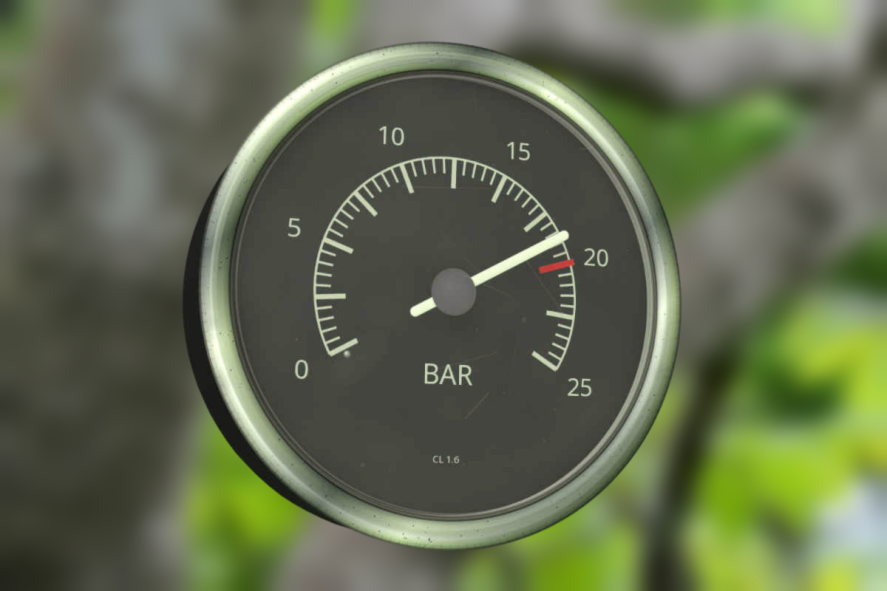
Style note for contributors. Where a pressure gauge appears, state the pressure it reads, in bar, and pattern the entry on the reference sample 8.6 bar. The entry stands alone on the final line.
18.75 bar
